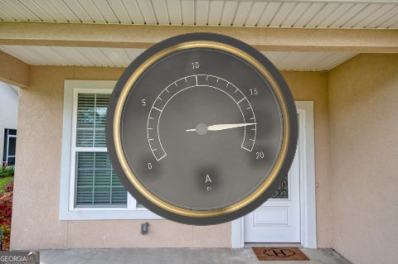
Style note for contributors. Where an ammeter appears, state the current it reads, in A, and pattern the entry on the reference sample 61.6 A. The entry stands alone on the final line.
17.5 A
